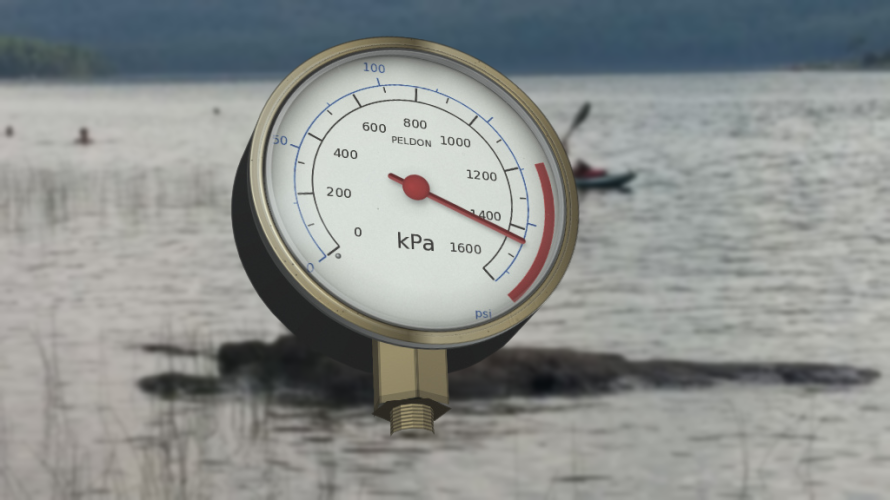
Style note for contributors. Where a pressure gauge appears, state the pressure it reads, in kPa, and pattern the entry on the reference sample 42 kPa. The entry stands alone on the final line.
1450 kPa
